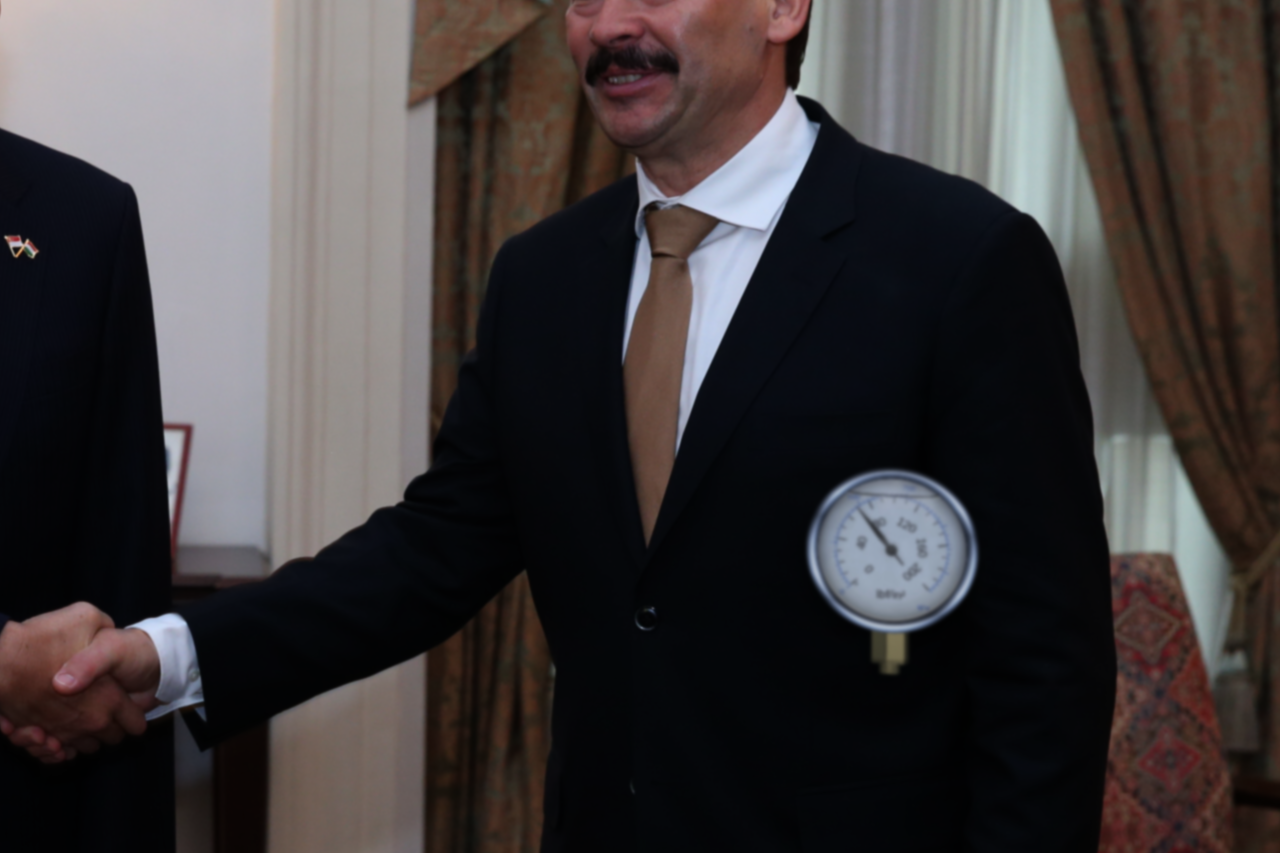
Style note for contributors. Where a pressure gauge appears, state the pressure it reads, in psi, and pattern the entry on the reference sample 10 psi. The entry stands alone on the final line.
70 psi
